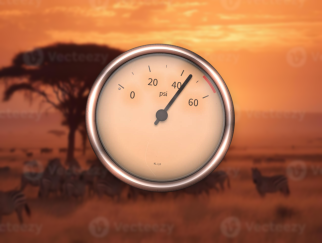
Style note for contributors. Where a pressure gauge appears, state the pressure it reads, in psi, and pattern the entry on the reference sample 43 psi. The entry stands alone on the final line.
45 psi
